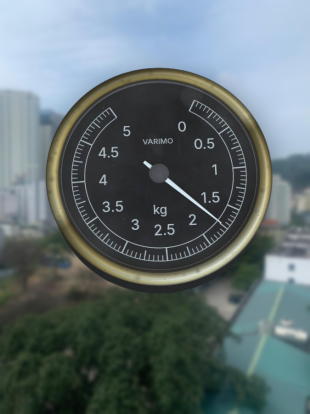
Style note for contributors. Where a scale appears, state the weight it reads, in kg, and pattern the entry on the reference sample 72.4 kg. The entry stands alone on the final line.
1.75 kg
